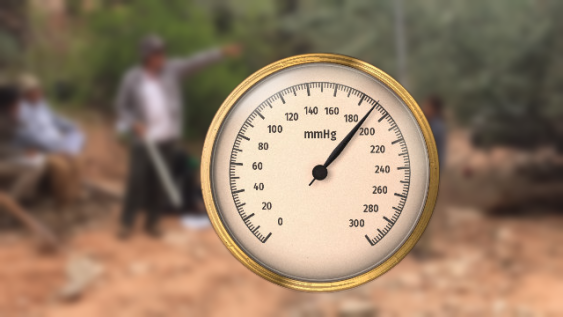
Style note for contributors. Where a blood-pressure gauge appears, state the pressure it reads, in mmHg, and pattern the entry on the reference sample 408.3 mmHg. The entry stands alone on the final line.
190 mmHg
